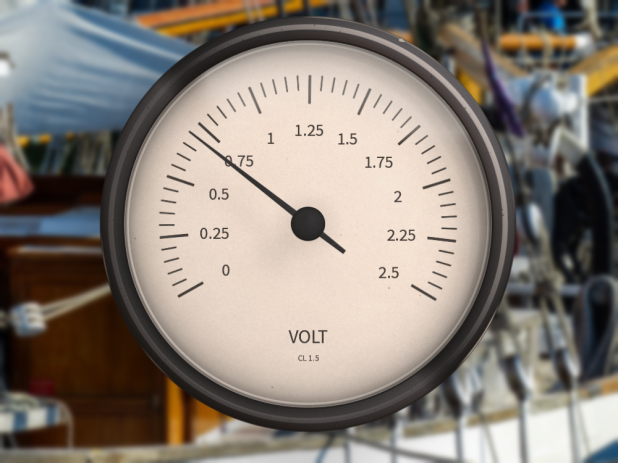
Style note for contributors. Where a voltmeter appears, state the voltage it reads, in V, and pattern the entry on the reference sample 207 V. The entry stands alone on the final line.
0.7 V
